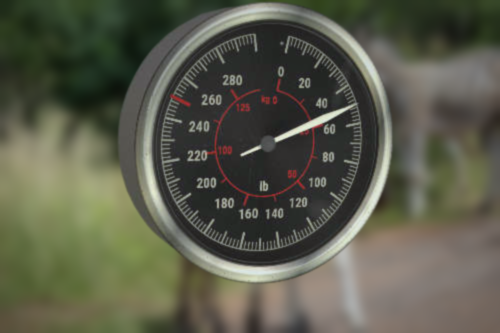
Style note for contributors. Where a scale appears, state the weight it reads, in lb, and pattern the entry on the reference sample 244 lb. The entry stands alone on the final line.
50 lb
